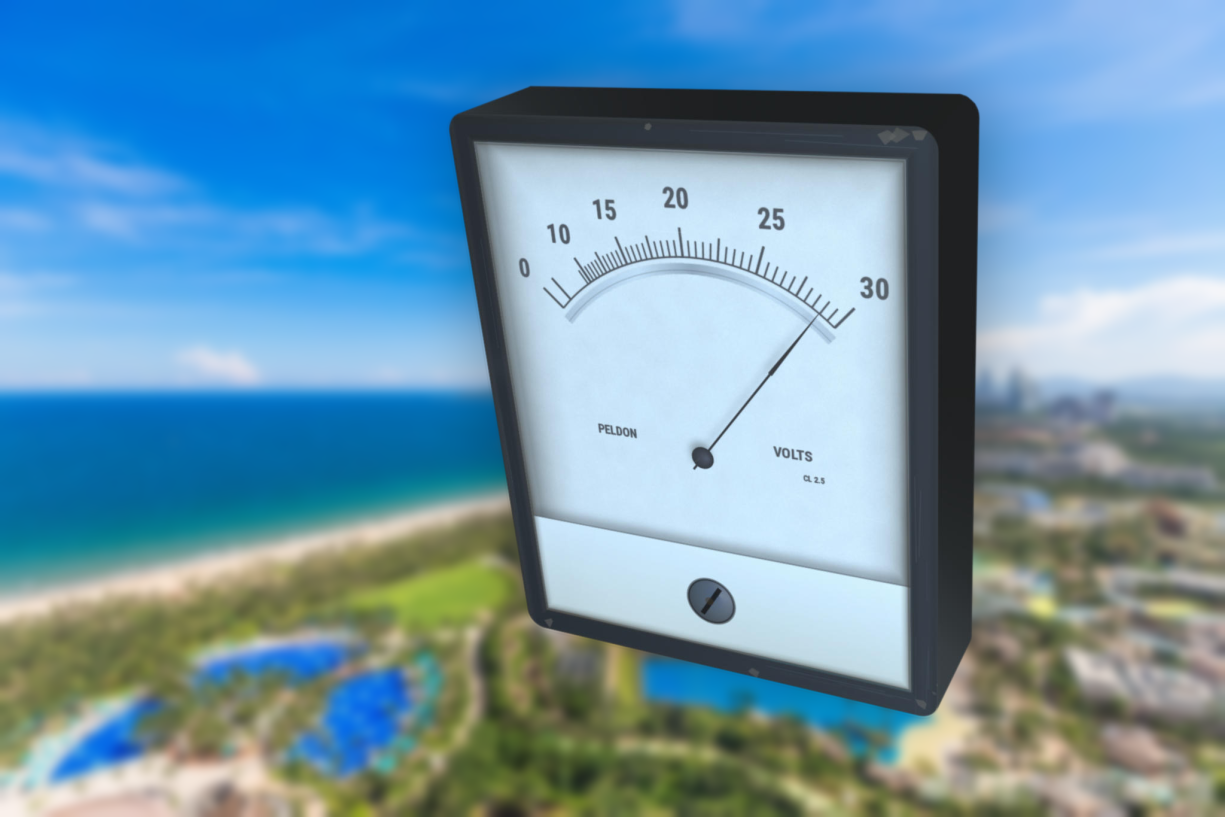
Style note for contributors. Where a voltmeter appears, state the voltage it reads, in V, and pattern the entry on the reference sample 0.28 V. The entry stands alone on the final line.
29 V
